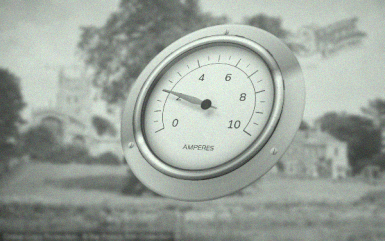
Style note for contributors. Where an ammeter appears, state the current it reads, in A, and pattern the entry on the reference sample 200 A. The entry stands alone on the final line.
2 A
